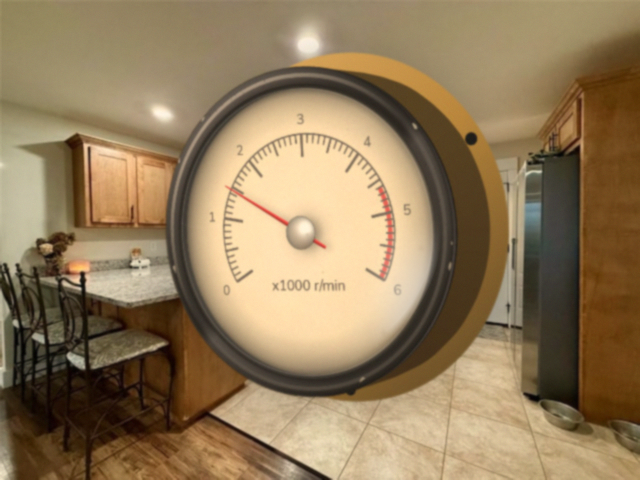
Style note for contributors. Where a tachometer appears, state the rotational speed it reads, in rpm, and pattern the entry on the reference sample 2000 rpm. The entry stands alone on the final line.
1500 rpm
